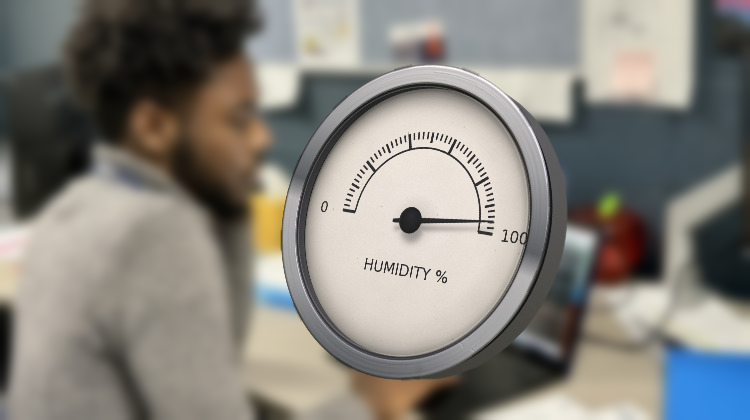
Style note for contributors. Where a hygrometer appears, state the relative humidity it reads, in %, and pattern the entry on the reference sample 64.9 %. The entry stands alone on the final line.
96 %
